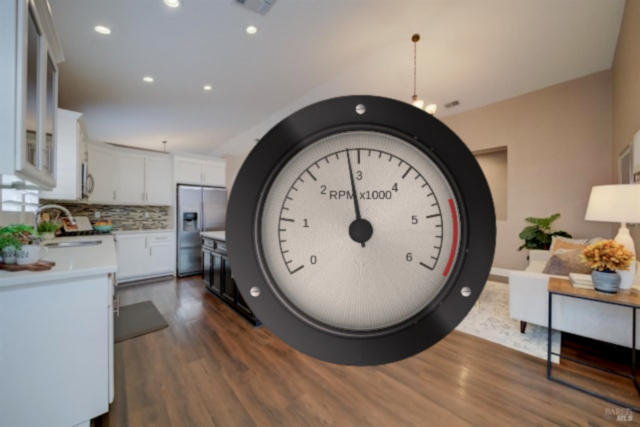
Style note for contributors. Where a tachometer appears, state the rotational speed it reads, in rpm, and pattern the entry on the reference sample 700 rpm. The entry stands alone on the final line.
2800 rpm
